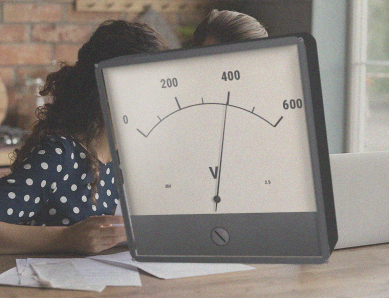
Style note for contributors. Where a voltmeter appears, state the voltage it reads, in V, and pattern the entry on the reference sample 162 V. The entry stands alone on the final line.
400 V
